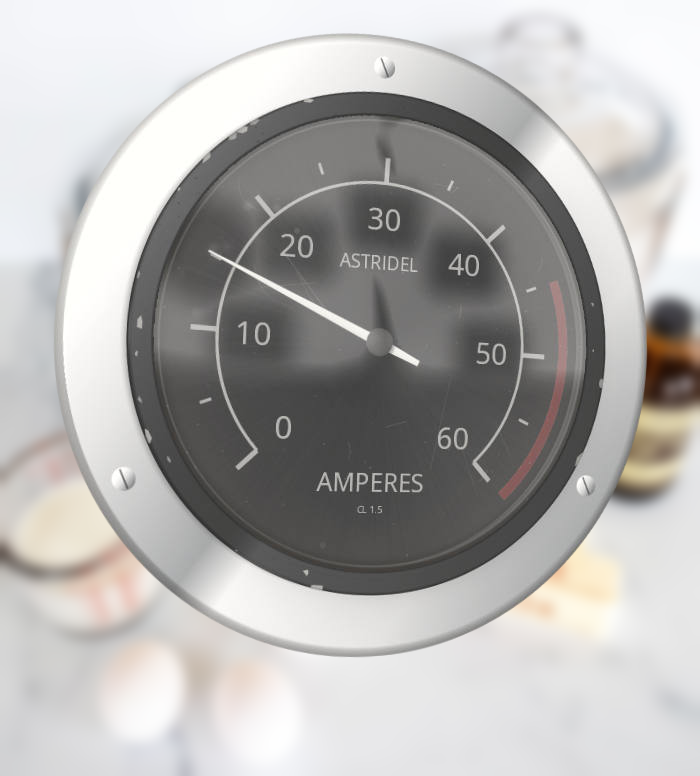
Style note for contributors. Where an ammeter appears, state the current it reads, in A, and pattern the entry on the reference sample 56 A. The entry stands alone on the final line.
15 A
